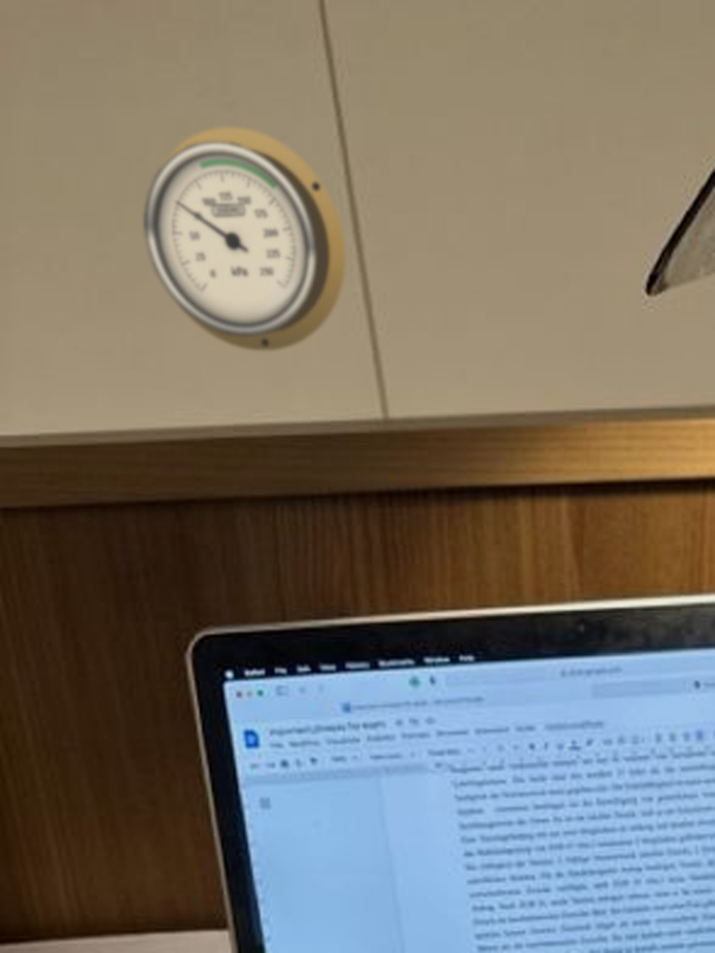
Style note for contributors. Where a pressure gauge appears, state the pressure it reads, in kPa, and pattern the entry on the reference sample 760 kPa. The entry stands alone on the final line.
75 kPa
